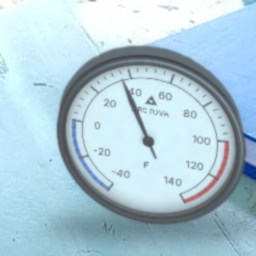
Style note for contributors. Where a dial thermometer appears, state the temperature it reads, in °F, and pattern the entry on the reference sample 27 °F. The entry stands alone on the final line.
36 °F
